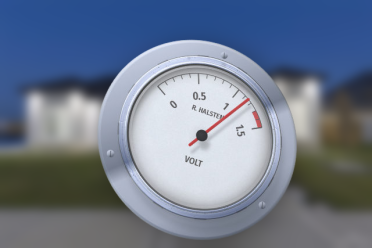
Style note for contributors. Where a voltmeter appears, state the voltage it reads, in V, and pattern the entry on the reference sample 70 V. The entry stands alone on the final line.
1.15 V
